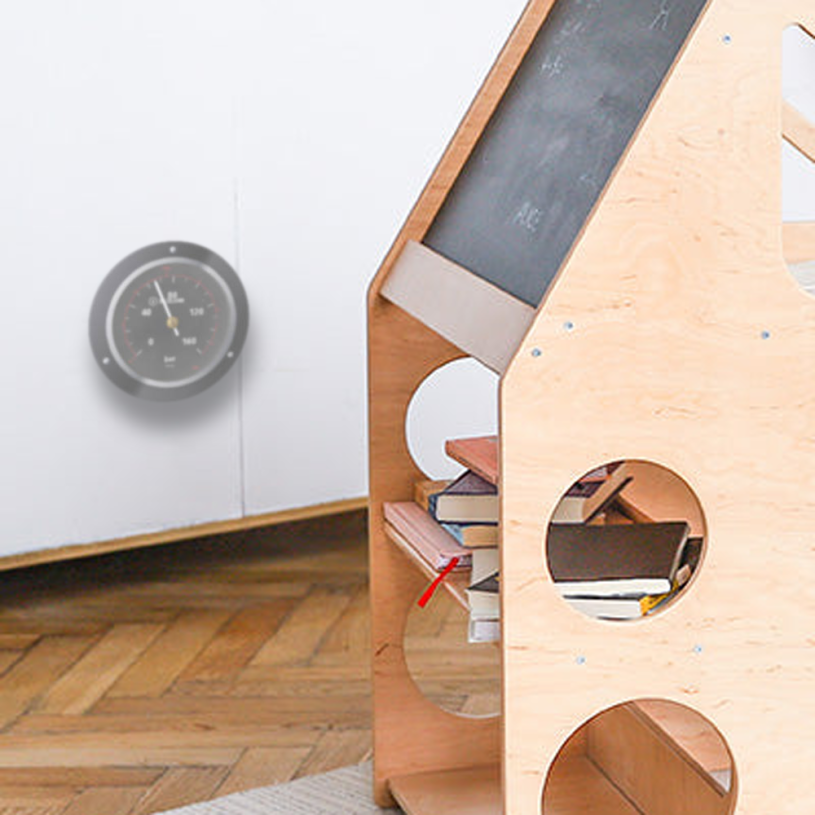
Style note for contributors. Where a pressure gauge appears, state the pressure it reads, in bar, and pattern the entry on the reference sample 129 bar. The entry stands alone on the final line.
65 bar
